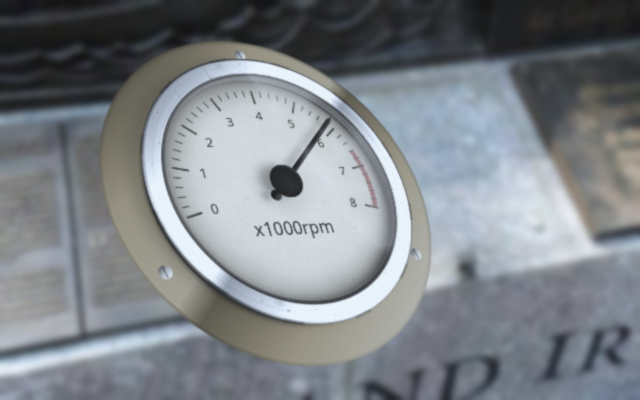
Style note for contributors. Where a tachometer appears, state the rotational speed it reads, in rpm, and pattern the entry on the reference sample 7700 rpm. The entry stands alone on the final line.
5800 rpm
